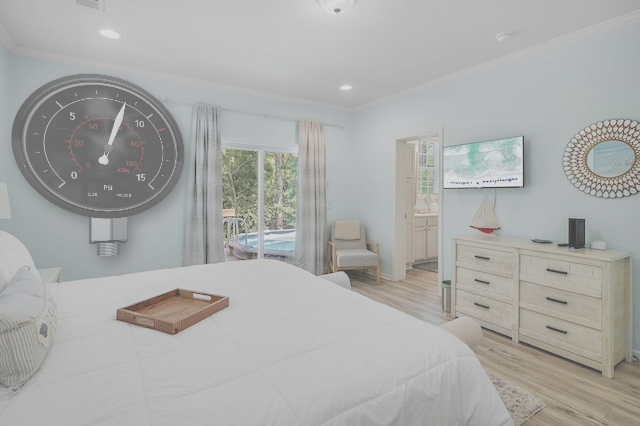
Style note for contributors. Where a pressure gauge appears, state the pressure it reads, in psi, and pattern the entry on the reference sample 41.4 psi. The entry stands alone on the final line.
8.5 psi
